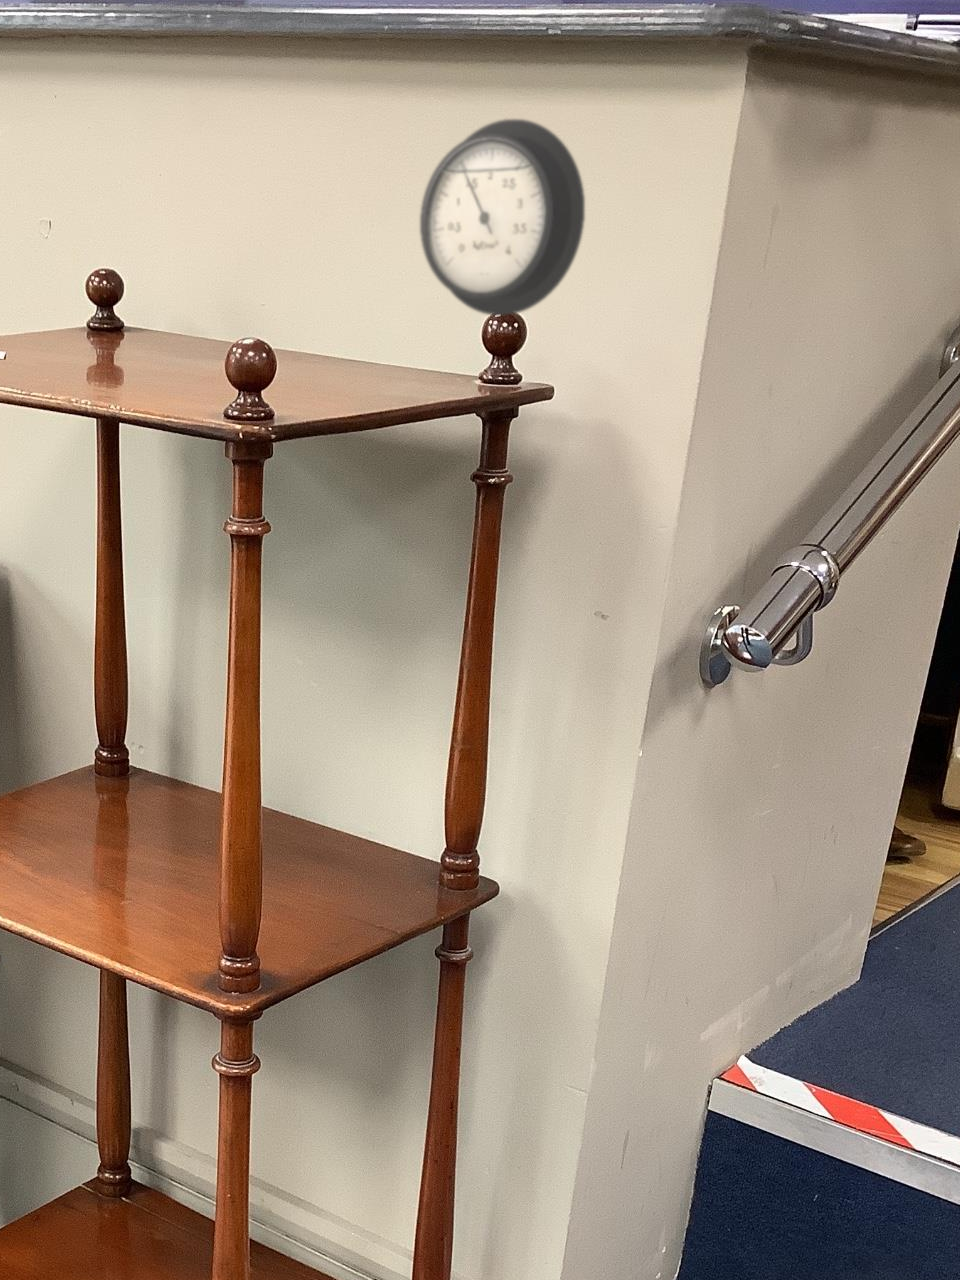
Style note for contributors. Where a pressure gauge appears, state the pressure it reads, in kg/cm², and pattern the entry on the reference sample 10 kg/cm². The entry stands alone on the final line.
1.5 kg/cm²
